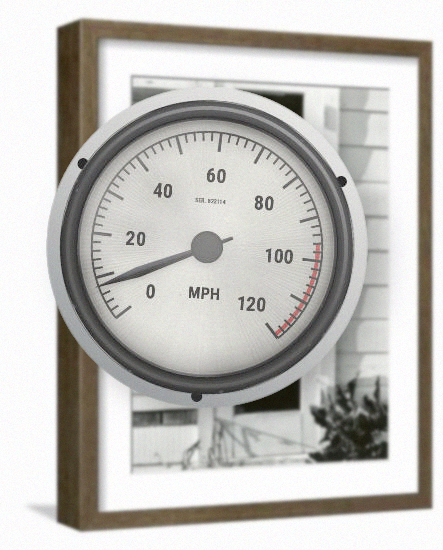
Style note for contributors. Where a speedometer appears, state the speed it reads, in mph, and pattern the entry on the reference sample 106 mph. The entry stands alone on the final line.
8 mph
